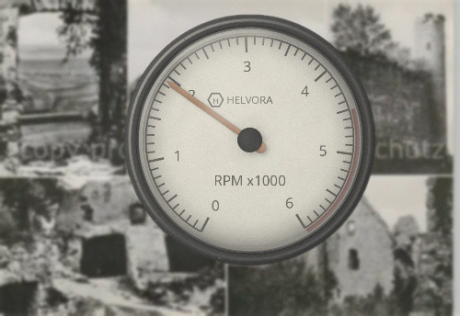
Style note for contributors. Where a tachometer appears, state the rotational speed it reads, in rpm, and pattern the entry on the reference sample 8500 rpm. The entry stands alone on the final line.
1950 rpm
